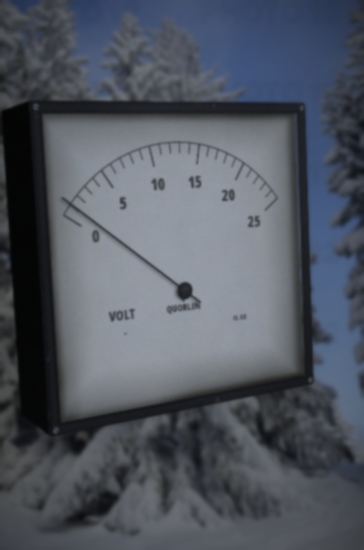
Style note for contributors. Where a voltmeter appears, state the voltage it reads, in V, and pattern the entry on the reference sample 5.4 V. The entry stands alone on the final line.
1 V
